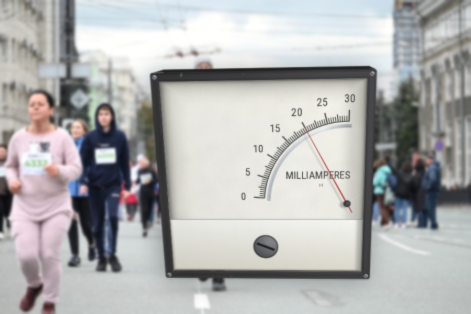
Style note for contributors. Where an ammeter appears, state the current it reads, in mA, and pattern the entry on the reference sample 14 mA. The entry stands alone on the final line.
20 mA
